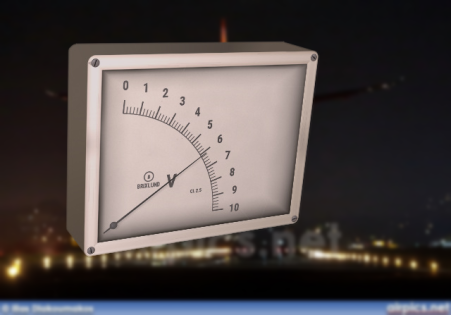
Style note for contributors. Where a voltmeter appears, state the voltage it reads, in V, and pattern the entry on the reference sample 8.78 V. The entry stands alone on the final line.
6 V
